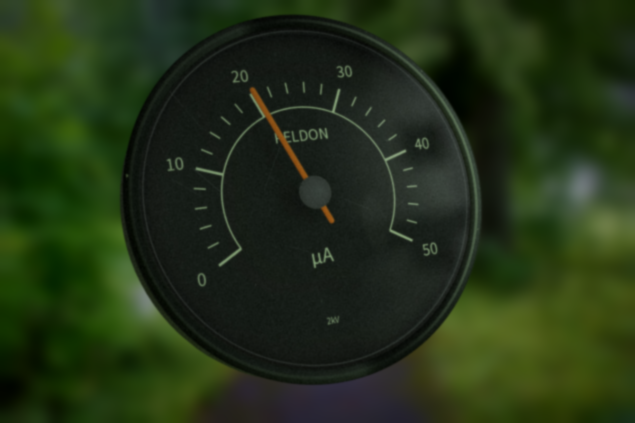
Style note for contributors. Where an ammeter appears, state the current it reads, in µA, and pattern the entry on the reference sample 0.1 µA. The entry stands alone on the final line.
20 µA
